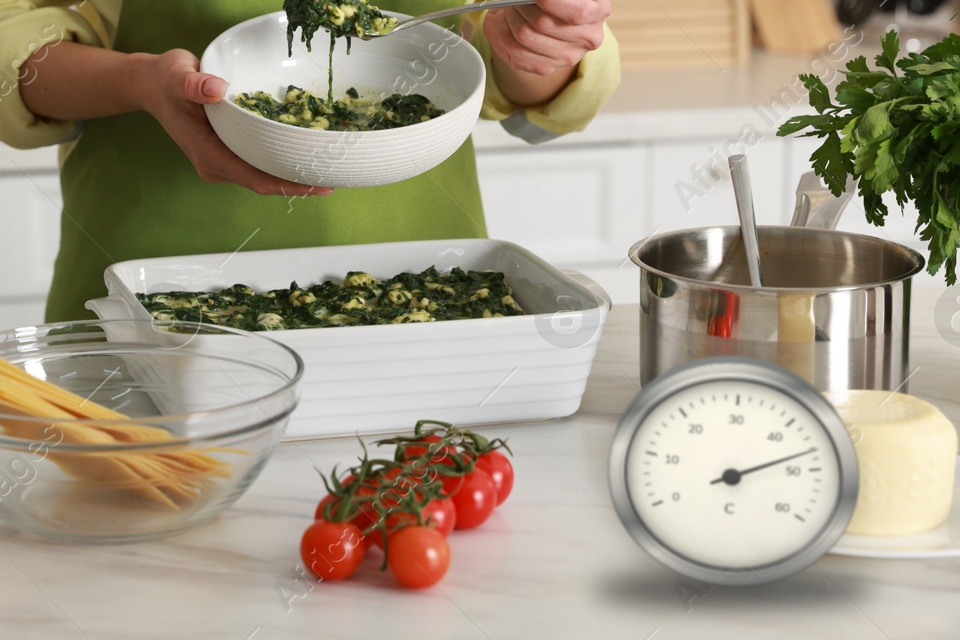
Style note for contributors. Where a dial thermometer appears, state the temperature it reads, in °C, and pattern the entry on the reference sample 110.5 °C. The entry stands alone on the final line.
46 °C
